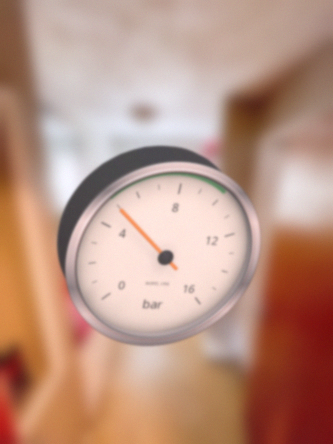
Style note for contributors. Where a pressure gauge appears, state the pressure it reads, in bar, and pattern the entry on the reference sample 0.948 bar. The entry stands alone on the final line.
5 bar
